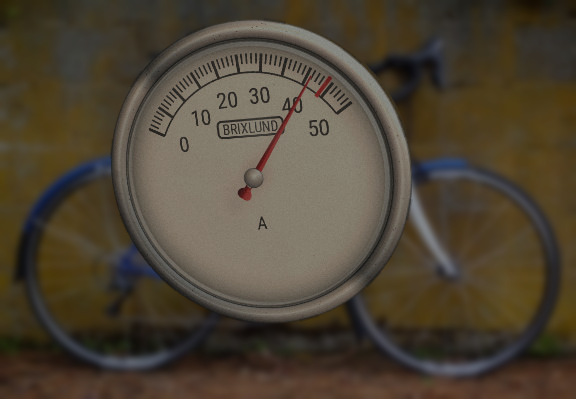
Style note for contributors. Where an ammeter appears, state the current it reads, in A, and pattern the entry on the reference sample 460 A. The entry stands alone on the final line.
41 A
